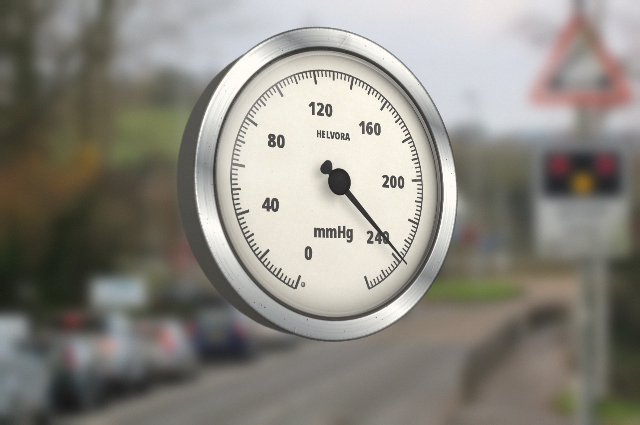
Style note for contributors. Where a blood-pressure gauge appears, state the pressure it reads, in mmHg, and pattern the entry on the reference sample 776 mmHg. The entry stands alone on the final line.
240 mmHg
